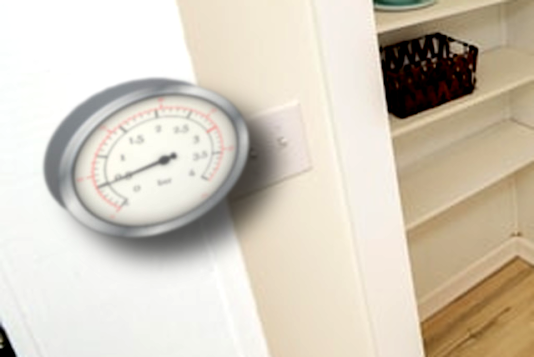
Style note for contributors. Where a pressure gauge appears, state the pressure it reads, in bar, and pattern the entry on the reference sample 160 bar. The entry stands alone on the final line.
0.5 bar
